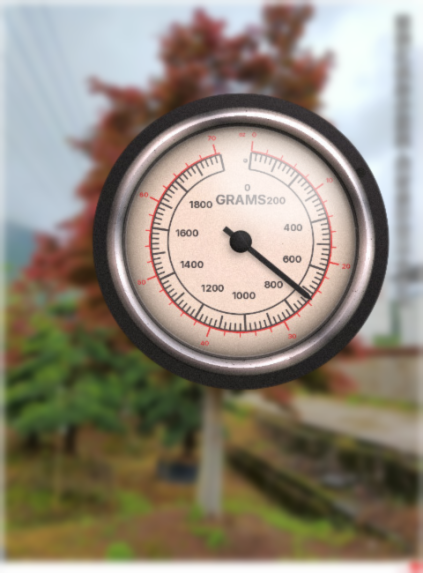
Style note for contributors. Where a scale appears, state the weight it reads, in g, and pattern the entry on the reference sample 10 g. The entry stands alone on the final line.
720 g
